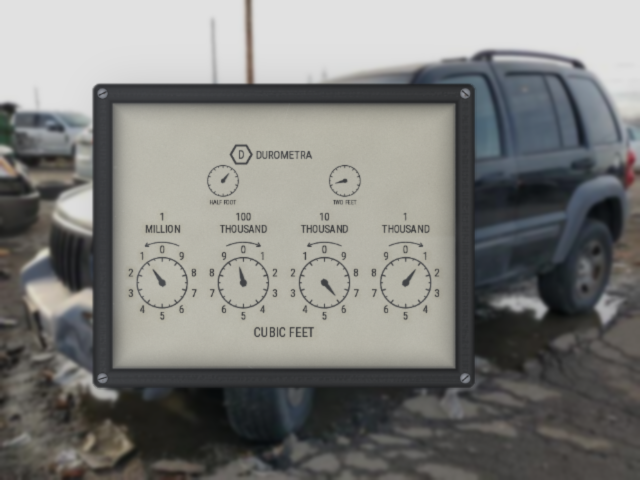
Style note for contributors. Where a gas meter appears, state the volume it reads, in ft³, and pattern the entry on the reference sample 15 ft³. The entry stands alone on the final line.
96100 ft³
